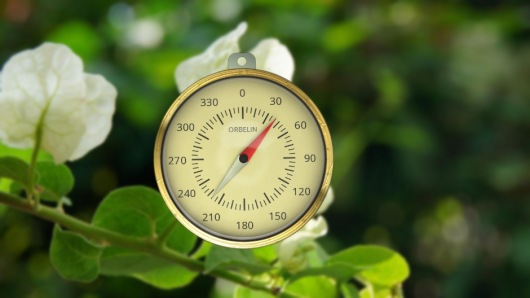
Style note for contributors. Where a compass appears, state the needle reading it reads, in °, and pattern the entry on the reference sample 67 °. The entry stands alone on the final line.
40 °
